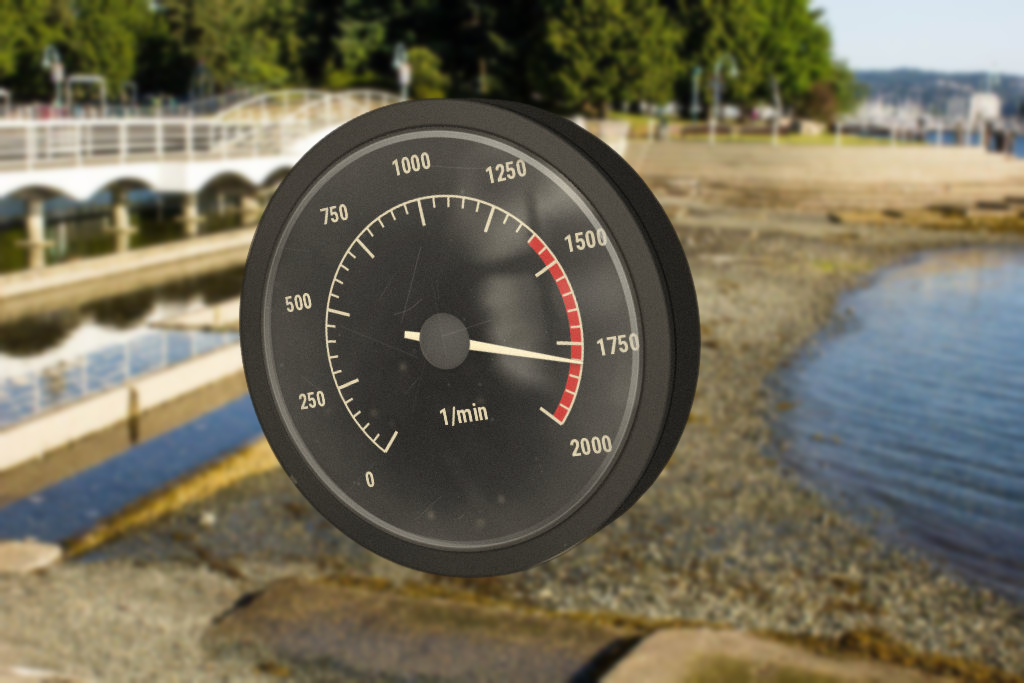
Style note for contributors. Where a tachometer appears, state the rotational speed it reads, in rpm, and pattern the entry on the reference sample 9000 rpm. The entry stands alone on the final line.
1800 rpm
